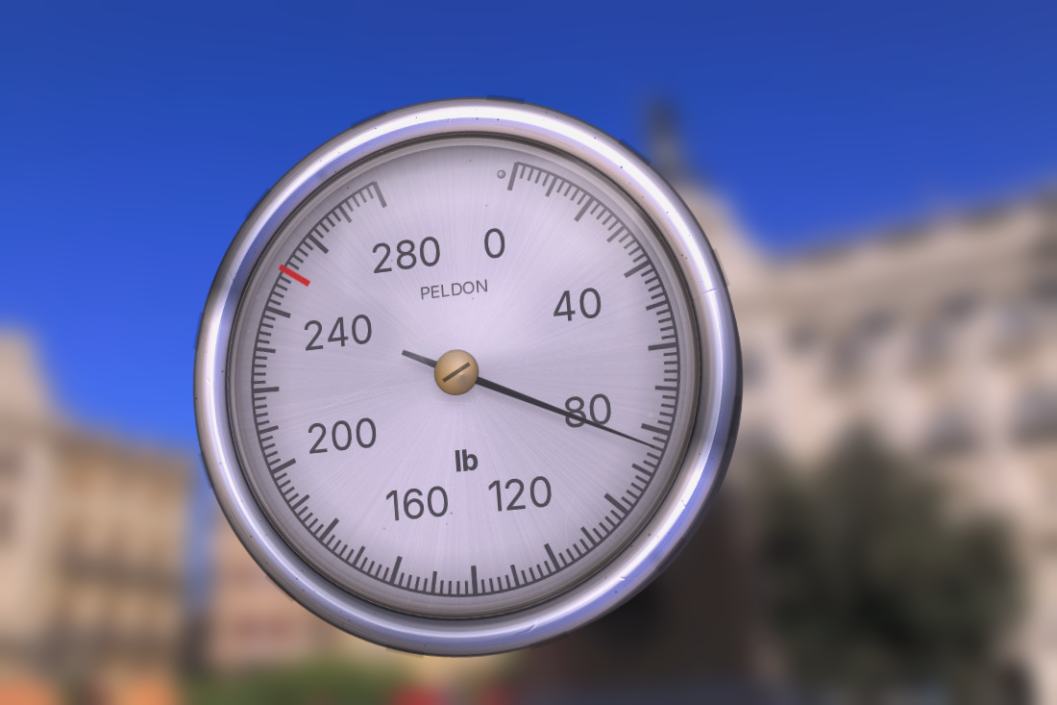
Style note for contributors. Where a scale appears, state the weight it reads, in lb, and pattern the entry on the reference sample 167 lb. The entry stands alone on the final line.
84 lb
